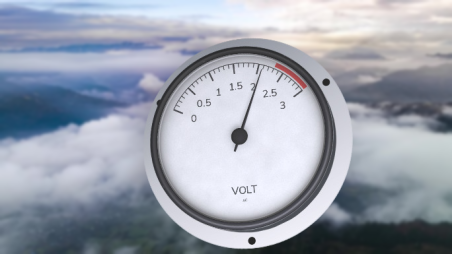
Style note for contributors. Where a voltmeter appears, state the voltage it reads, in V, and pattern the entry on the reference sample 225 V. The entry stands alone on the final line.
2.1 V
